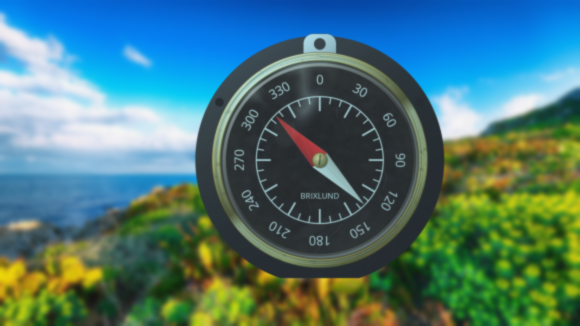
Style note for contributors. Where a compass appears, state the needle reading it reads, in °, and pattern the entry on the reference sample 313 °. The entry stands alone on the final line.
315 °
